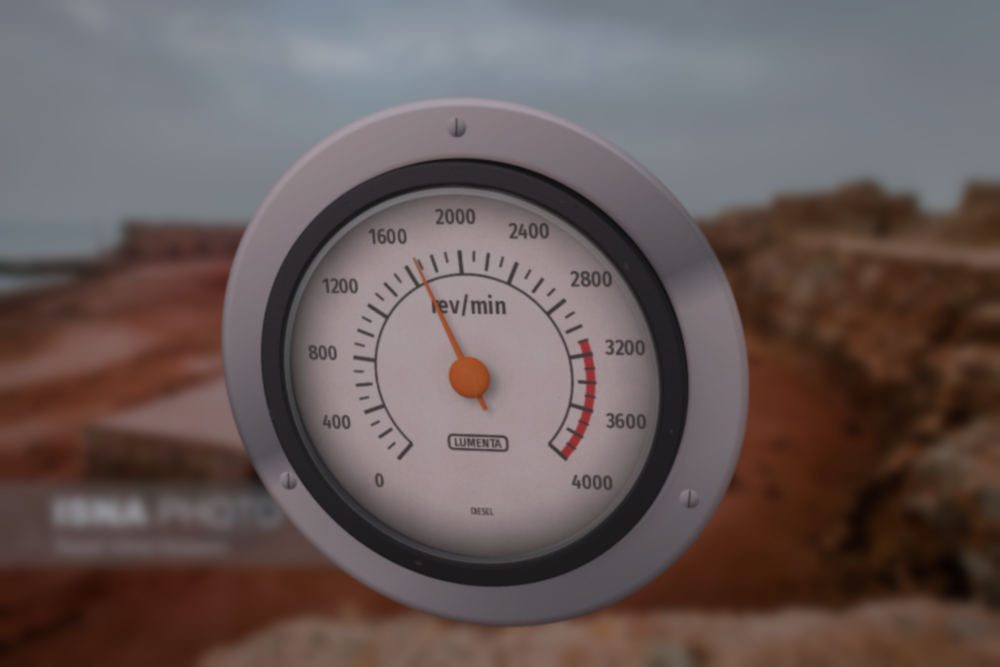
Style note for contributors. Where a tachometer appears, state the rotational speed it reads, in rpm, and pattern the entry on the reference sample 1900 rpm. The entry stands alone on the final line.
1700 rpm
